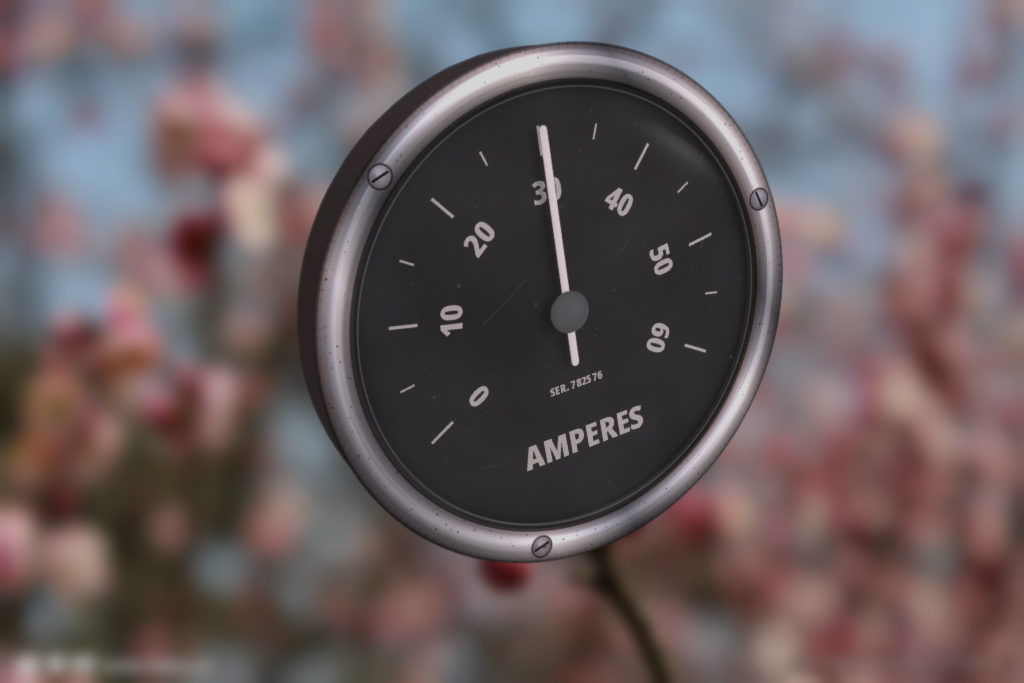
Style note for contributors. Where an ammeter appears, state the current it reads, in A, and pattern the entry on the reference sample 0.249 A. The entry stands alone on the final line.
30 A
